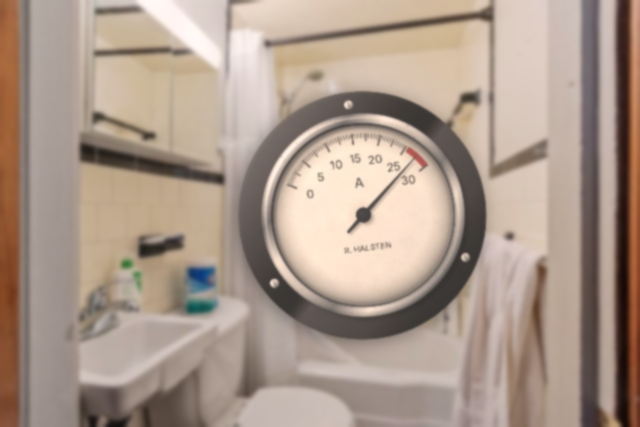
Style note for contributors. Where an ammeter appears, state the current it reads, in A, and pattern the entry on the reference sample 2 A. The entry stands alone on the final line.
27.5 A
